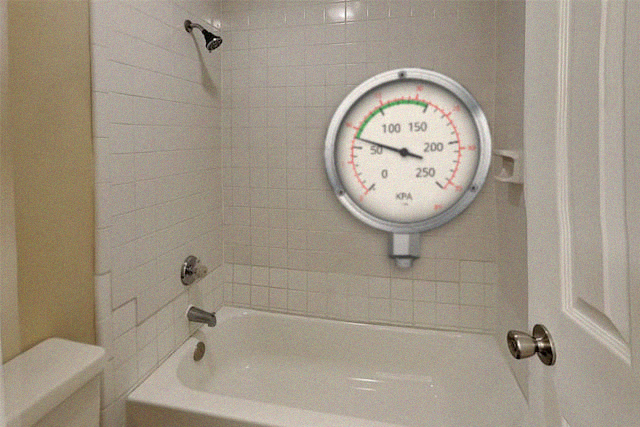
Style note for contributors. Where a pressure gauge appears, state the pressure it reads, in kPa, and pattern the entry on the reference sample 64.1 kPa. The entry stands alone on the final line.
60 kPa
